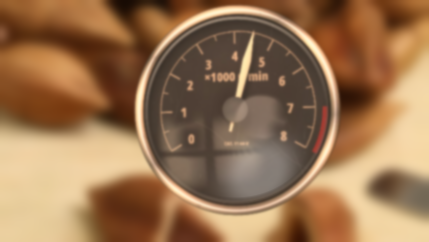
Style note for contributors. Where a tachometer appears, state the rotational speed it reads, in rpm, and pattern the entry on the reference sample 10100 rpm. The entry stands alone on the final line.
4500 rpm
